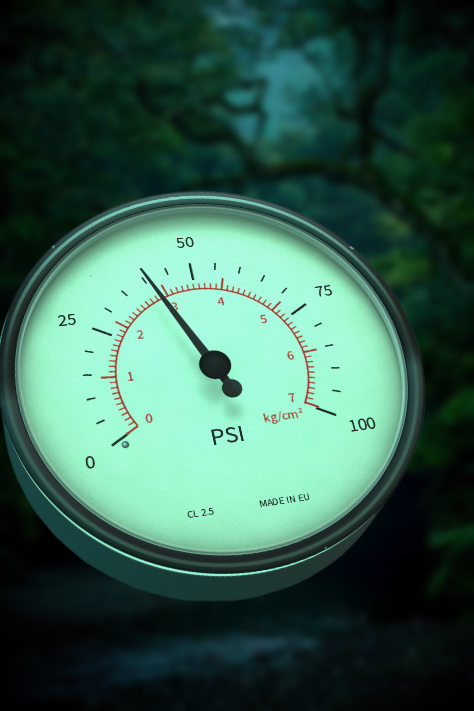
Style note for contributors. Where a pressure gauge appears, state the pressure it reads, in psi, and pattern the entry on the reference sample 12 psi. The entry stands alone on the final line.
40 psi
